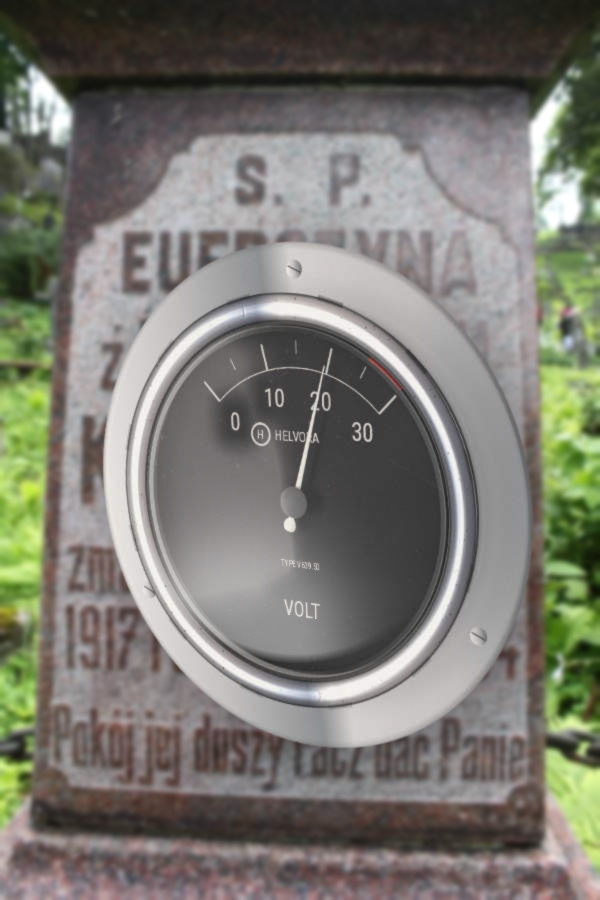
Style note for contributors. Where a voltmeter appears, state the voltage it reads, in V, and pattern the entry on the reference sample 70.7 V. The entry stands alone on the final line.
20 V
